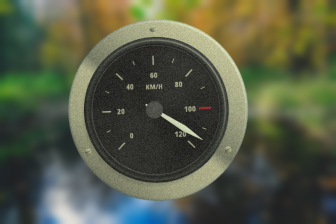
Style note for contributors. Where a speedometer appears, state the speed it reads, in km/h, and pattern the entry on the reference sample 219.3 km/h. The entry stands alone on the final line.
115 km/h
